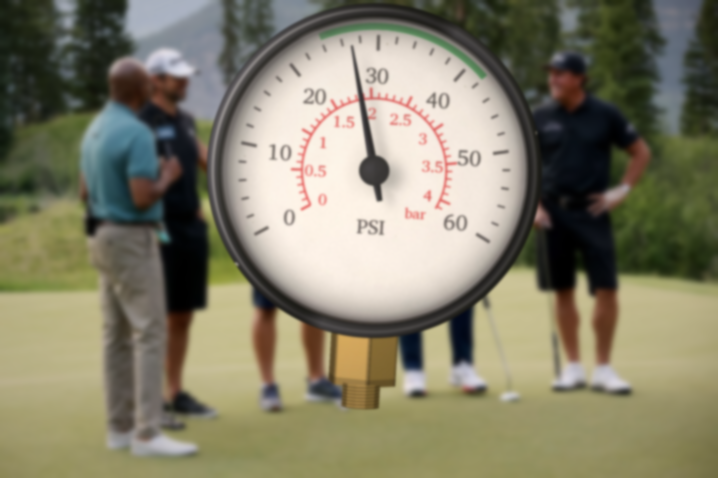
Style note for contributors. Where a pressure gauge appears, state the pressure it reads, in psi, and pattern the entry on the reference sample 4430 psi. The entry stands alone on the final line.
27 psi
